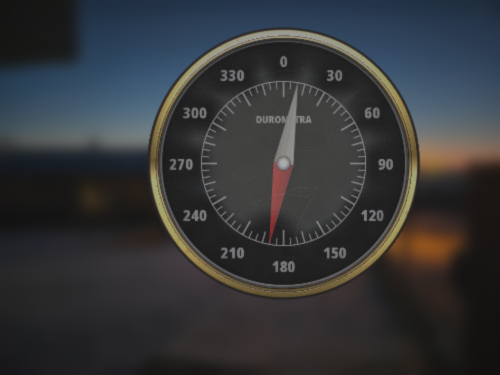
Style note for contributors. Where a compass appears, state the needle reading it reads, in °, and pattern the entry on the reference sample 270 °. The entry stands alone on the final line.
190 °
